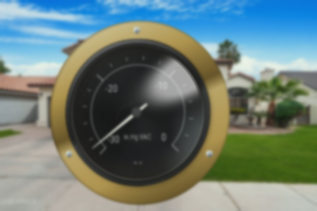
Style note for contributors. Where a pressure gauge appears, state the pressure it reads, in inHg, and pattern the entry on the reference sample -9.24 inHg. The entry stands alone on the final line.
-29 inHg
